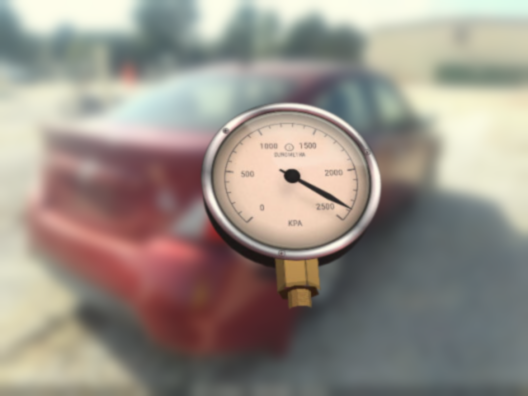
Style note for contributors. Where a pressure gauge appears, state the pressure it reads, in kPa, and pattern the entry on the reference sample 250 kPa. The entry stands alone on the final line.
2400 kPa
